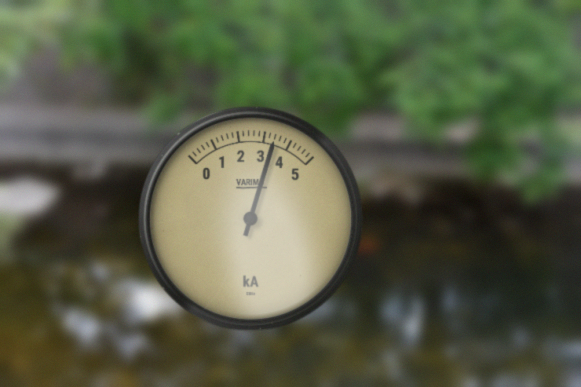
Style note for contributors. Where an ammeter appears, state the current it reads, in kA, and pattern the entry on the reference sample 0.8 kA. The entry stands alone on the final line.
3.4 kA
